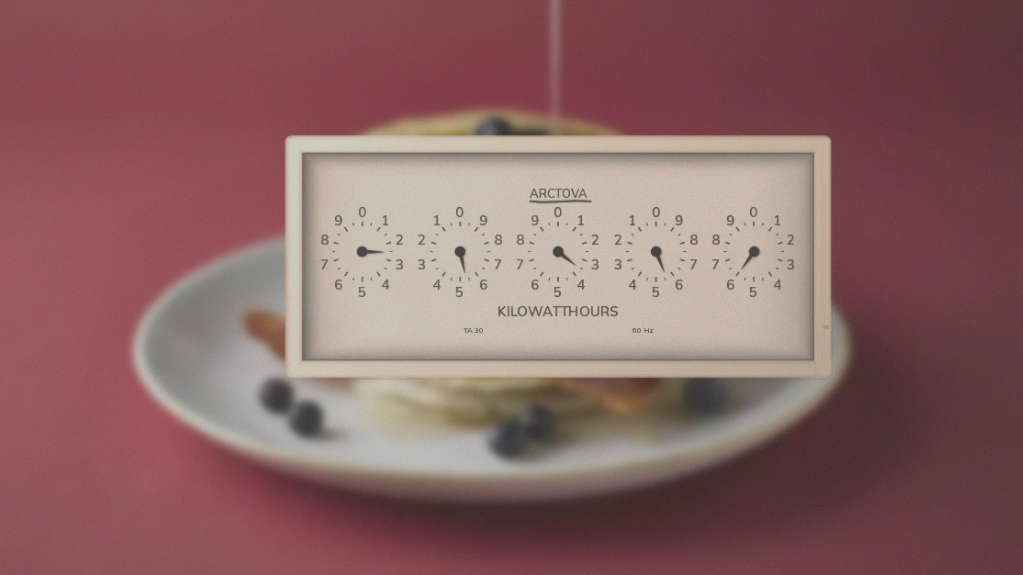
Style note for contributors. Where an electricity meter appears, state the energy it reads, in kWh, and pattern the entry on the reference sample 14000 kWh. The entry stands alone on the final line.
25356 kWh
